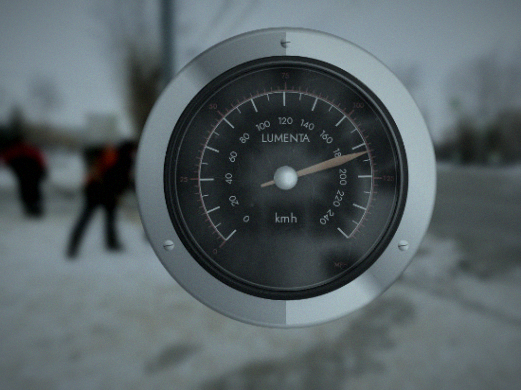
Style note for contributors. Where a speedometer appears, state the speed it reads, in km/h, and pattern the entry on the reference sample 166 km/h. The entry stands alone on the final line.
185 km/h
